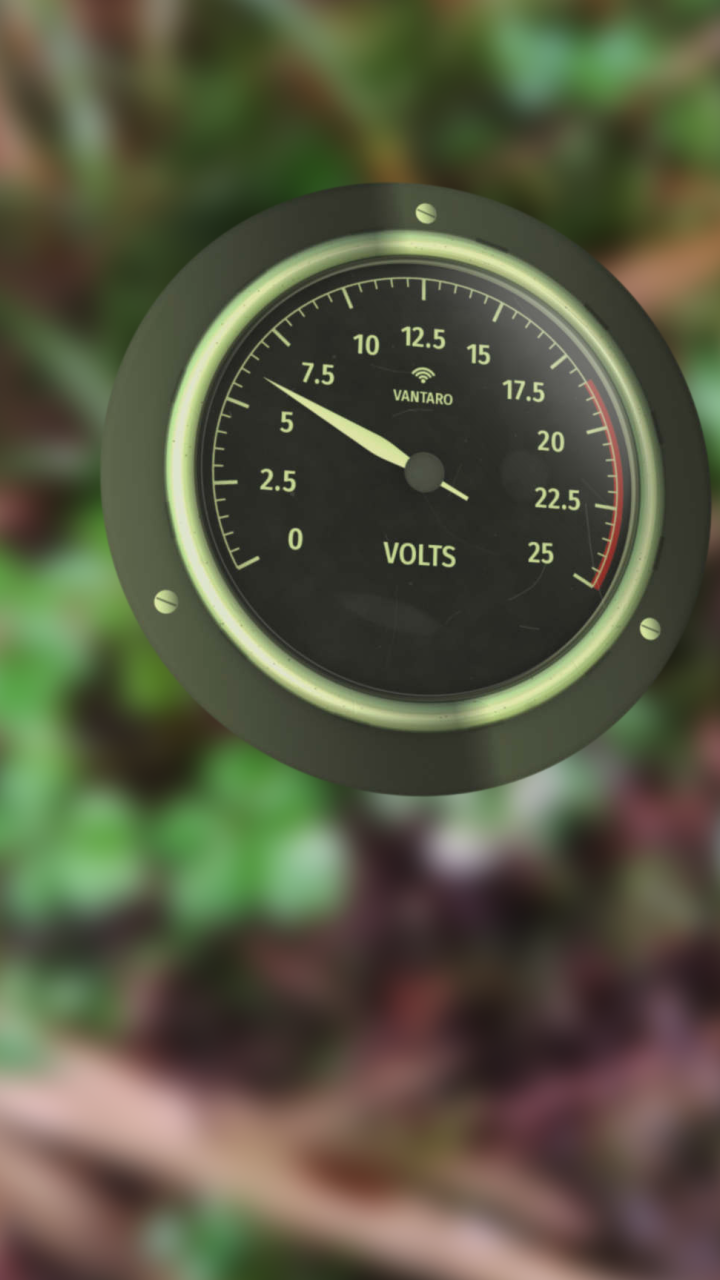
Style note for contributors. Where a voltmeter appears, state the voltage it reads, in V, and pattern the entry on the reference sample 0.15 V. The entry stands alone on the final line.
6 V
